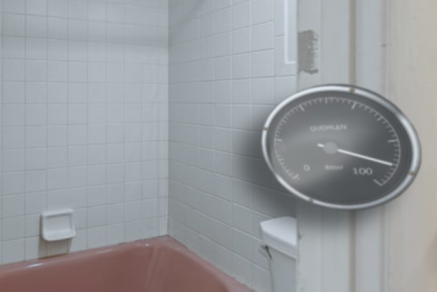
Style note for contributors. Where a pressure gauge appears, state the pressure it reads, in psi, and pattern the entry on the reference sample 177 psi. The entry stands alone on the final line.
90 psi
